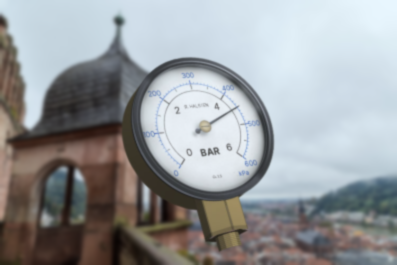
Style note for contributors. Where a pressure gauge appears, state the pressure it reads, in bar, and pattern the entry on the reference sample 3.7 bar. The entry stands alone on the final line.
4.5 bar
